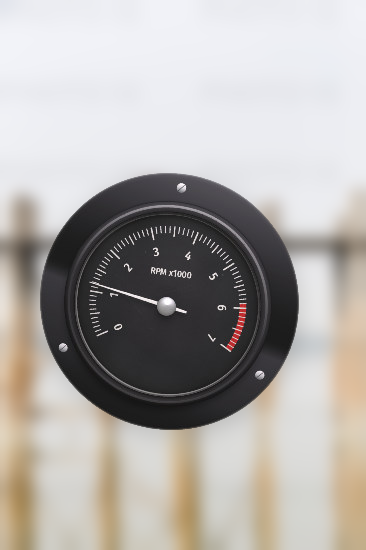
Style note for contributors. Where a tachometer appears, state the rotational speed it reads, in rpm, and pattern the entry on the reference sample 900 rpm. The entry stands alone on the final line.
1200 rpm
